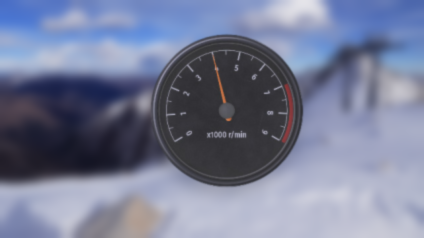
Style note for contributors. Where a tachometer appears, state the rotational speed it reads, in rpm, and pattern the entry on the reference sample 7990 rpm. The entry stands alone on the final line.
4000 rpm
